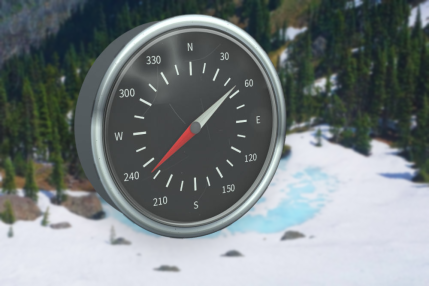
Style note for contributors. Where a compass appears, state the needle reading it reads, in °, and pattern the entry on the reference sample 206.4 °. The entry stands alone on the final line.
232.5 °
